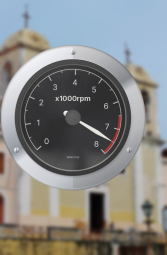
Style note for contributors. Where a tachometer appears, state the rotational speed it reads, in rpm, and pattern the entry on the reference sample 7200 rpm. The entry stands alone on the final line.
7500 rpm
